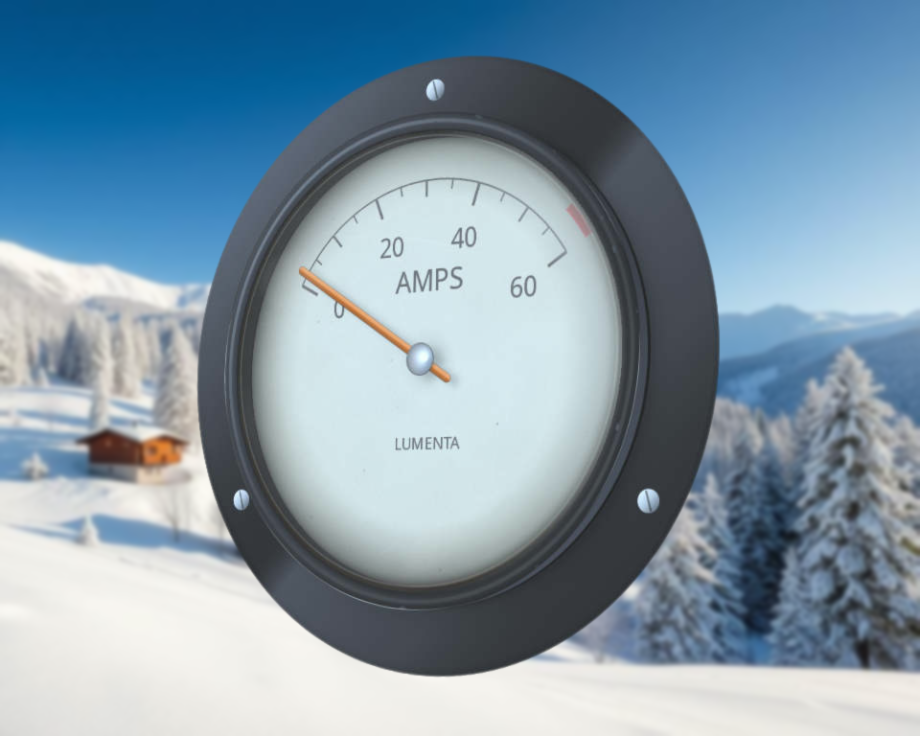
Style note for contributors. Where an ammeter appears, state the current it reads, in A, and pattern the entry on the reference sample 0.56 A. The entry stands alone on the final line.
2.5 A
